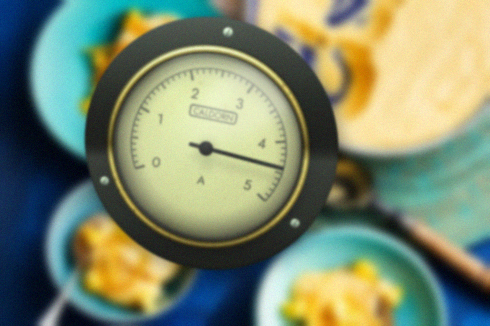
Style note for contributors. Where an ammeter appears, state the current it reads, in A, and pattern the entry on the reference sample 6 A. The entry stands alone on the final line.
4.4 A
